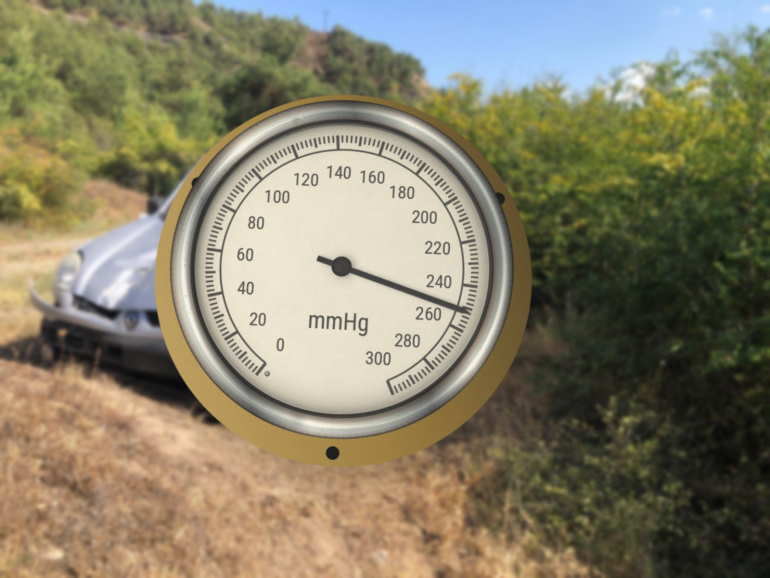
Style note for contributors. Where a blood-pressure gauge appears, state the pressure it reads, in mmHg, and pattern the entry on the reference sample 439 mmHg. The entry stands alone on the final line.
252 mmHg
